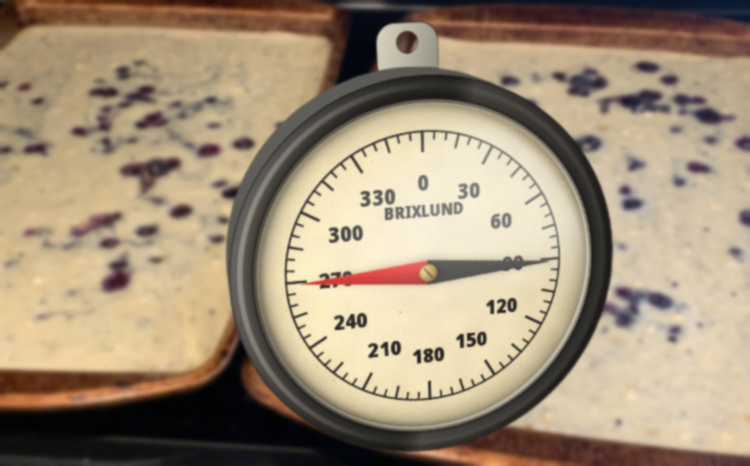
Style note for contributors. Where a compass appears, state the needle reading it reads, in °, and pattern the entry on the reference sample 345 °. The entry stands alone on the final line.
270 °
